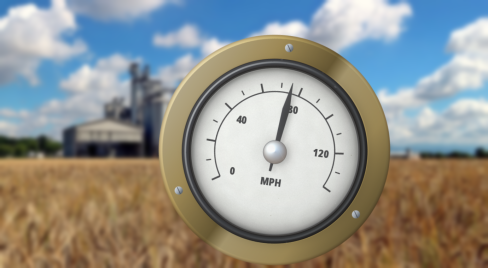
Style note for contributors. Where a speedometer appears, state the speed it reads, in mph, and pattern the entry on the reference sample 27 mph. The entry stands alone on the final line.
75 mph
